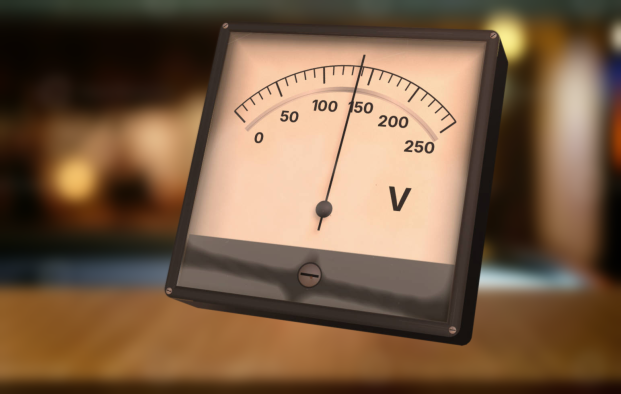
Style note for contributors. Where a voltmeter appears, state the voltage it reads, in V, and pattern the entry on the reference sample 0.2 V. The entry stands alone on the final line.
140 V
